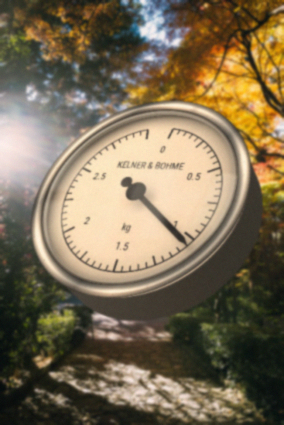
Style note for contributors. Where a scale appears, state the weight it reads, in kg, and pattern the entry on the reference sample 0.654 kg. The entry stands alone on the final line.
1.05 kg
